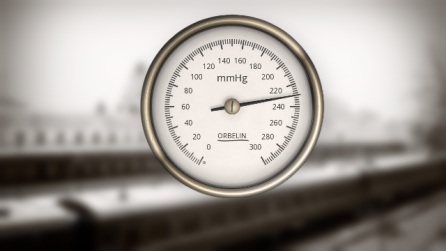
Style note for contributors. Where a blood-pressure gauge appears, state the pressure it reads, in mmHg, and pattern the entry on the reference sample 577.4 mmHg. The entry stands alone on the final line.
230 mmHg
